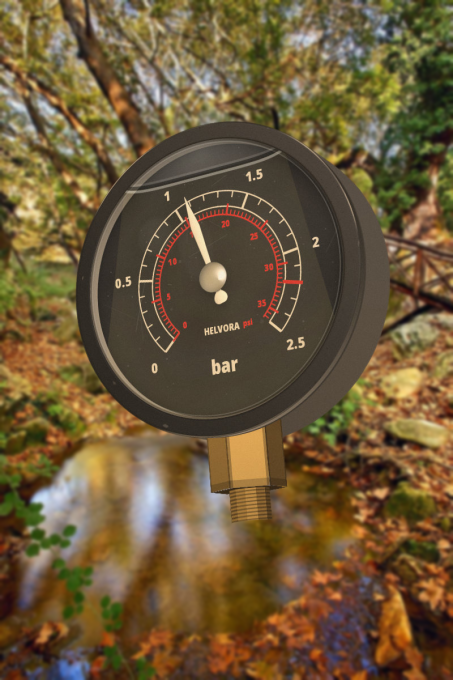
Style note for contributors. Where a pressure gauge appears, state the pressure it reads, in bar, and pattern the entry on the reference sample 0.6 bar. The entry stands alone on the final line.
1.1 bar
